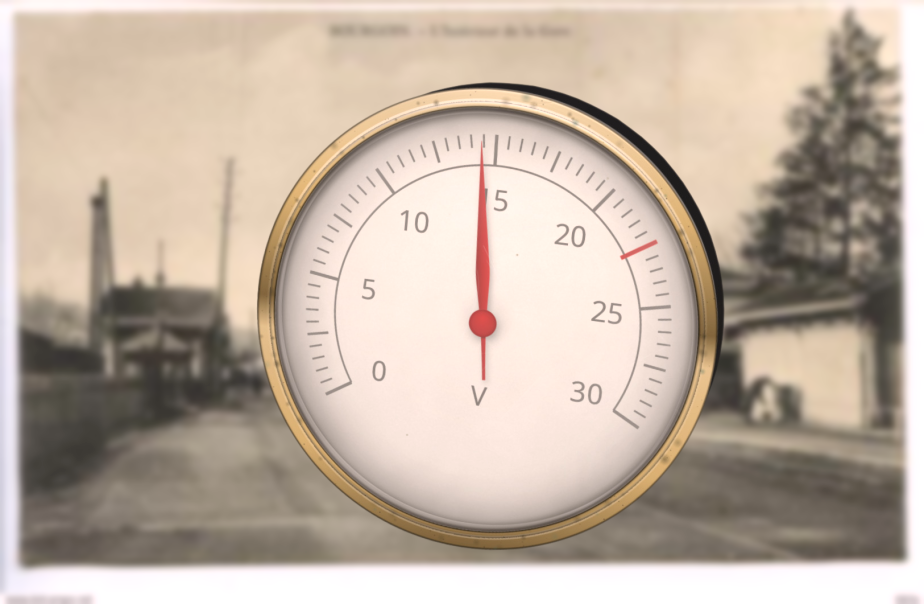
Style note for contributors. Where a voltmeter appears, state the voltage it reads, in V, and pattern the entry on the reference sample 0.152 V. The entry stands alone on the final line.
14.5 V
